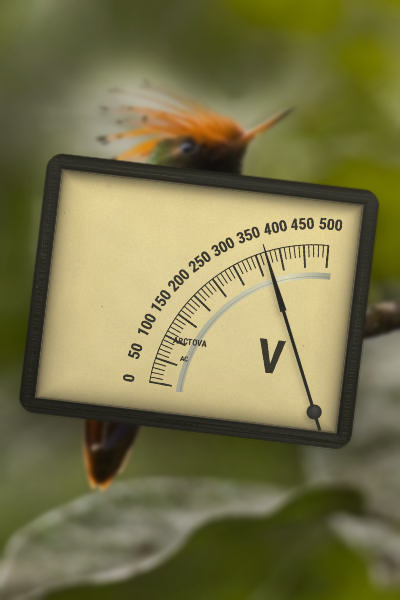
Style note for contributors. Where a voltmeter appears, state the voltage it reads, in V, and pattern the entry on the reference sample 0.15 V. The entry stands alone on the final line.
370 V
